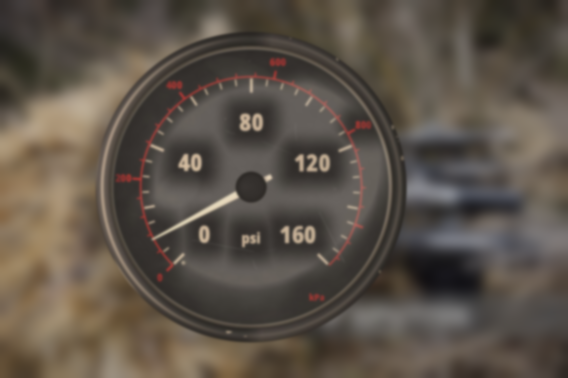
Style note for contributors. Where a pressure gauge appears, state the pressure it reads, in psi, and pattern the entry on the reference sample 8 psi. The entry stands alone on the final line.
10 psi
